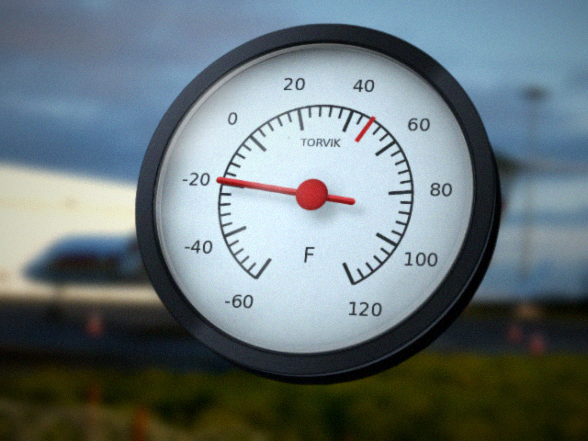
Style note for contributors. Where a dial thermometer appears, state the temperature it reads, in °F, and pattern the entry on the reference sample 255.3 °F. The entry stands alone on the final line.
-20 °F
